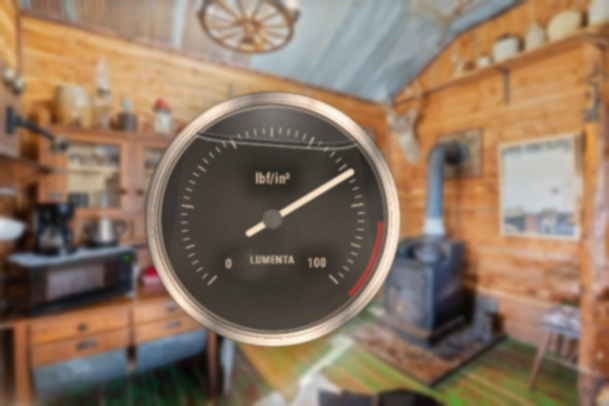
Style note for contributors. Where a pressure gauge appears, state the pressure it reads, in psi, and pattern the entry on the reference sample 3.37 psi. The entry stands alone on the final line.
72 psi
